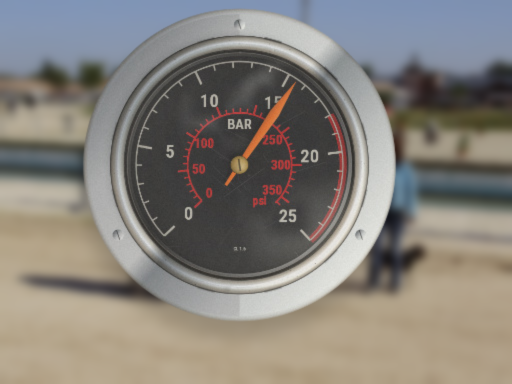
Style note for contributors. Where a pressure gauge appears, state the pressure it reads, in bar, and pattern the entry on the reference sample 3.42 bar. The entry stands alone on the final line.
15.5 bar
